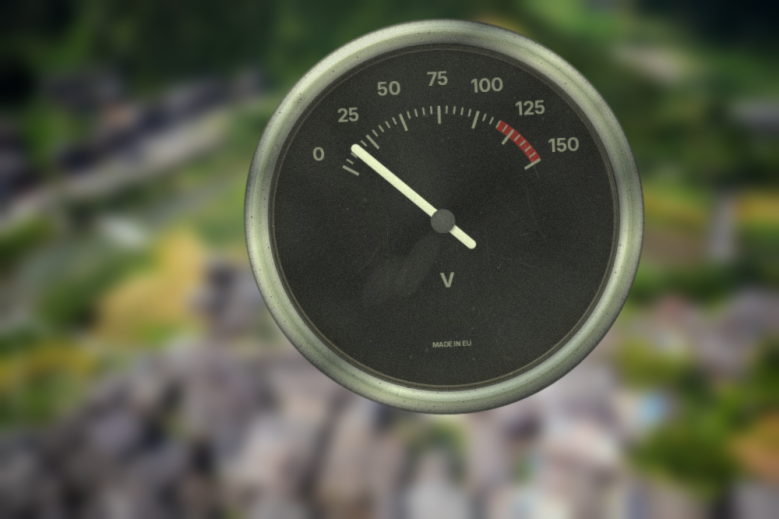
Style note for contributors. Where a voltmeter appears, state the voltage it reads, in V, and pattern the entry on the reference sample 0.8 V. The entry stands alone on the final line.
15 V
